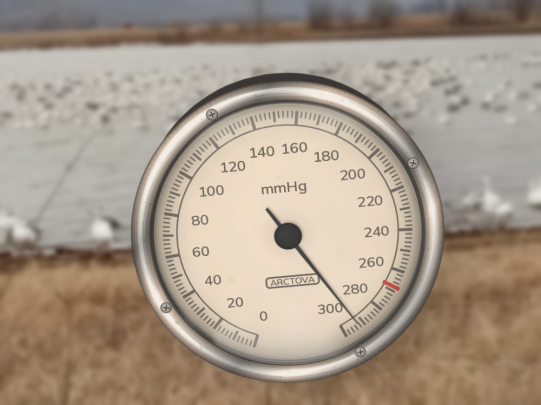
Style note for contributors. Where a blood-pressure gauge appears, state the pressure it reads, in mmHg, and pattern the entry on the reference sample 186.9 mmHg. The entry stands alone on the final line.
292 mmHg
